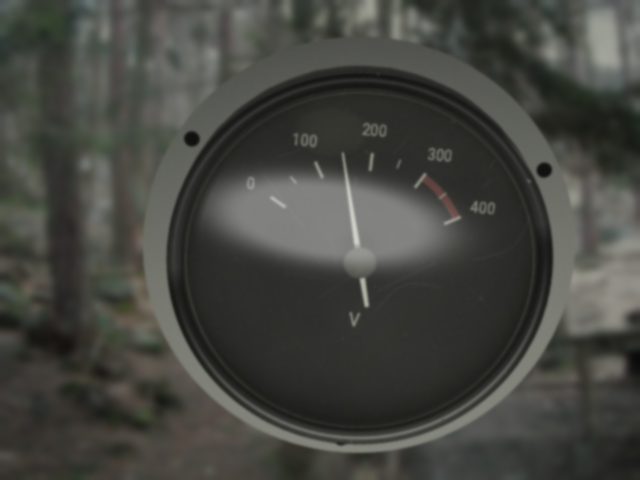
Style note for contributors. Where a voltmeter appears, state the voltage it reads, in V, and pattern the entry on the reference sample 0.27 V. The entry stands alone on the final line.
150 V
